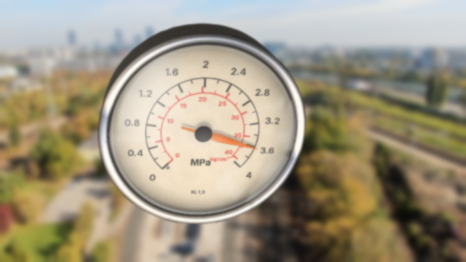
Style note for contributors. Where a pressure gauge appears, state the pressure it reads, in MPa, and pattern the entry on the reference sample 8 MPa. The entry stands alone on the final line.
3.6 MPa
